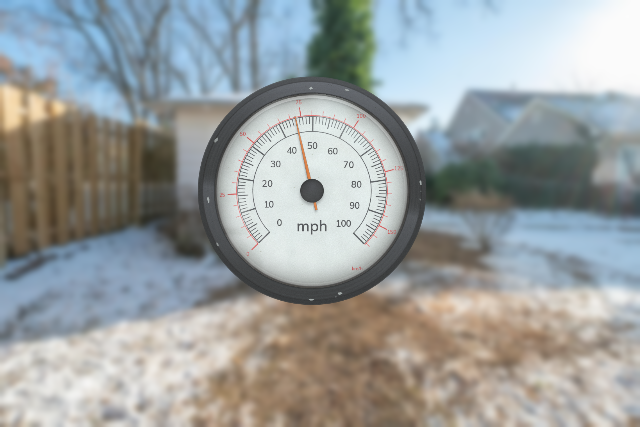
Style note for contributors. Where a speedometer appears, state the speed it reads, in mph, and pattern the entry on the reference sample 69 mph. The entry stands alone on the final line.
45 mph
